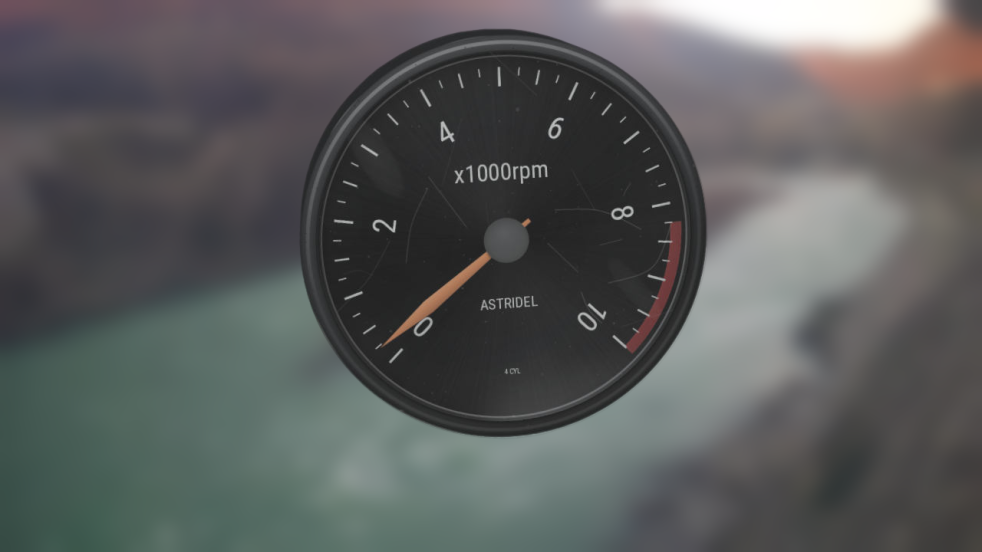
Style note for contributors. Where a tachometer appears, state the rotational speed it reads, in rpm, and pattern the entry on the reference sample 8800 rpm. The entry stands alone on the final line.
250 rpm
